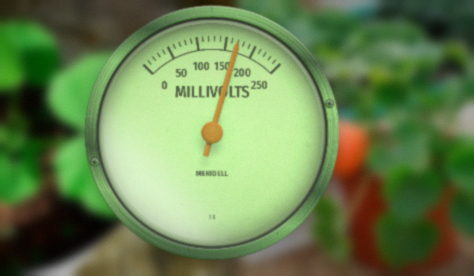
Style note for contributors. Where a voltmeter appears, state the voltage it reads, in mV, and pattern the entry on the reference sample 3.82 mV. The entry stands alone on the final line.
170 mV
